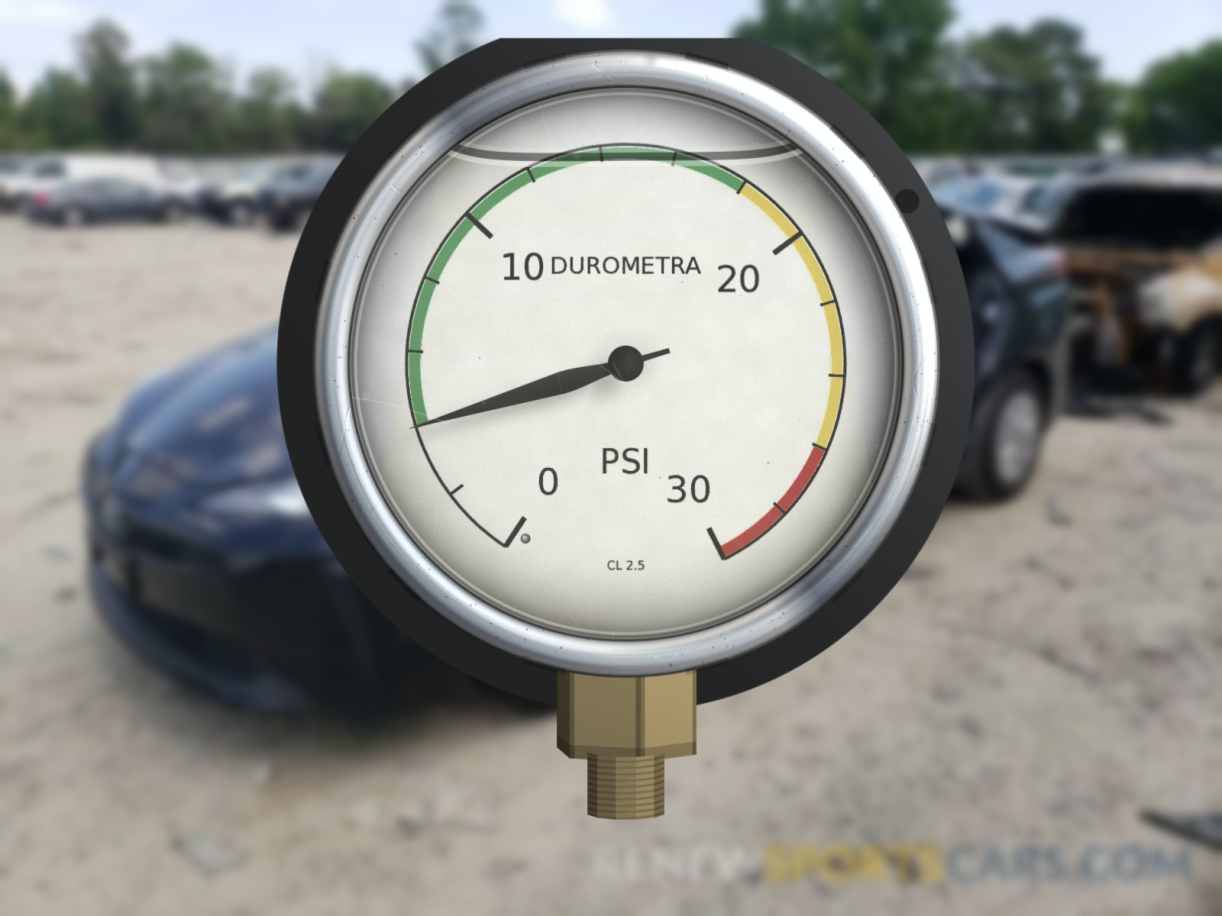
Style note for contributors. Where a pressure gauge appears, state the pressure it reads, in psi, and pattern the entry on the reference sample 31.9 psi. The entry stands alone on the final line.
4 psi
